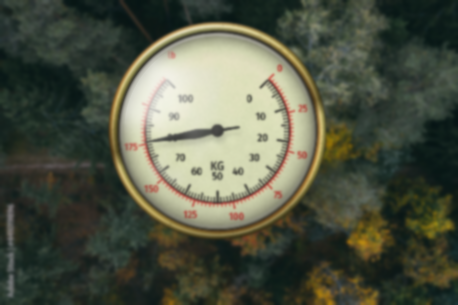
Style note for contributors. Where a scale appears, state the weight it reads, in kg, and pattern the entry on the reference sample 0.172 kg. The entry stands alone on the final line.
80 kg
